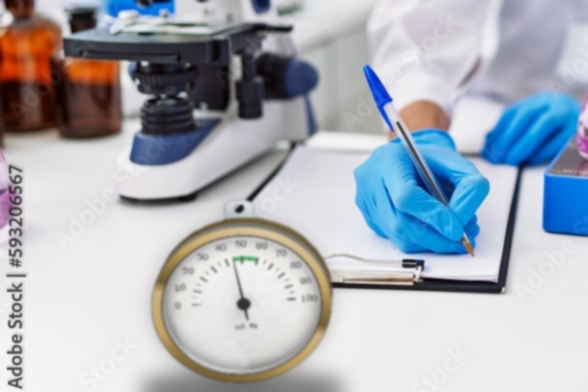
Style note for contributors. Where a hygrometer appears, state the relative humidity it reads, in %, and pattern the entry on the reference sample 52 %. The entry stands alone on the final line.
45 %
